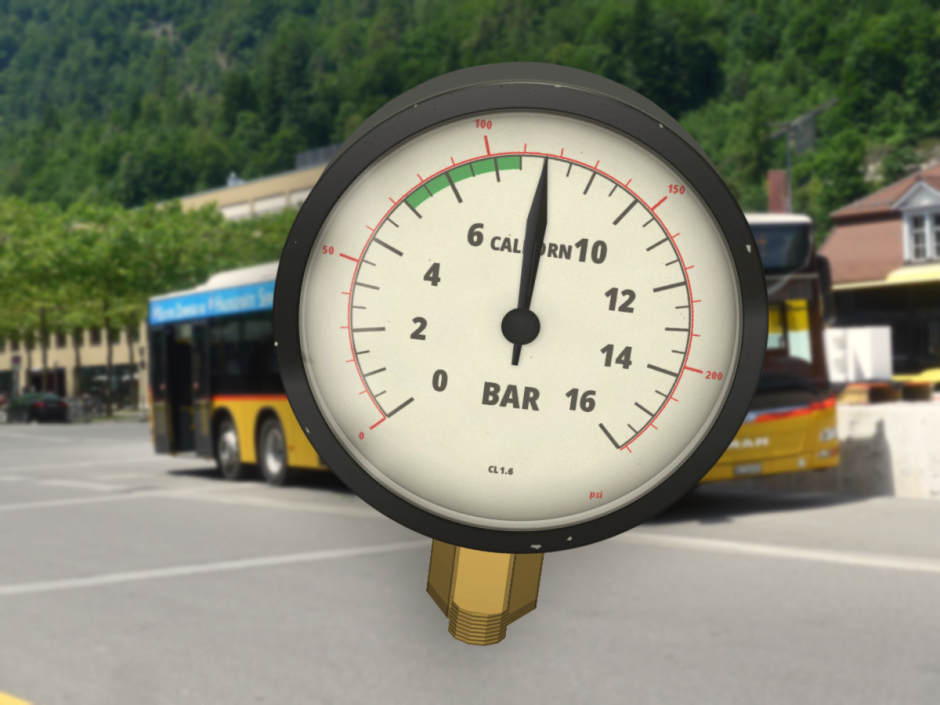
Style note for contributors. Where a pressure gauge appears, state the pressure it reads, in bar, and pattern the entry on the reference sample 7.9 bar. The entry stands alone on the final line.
8 bar
